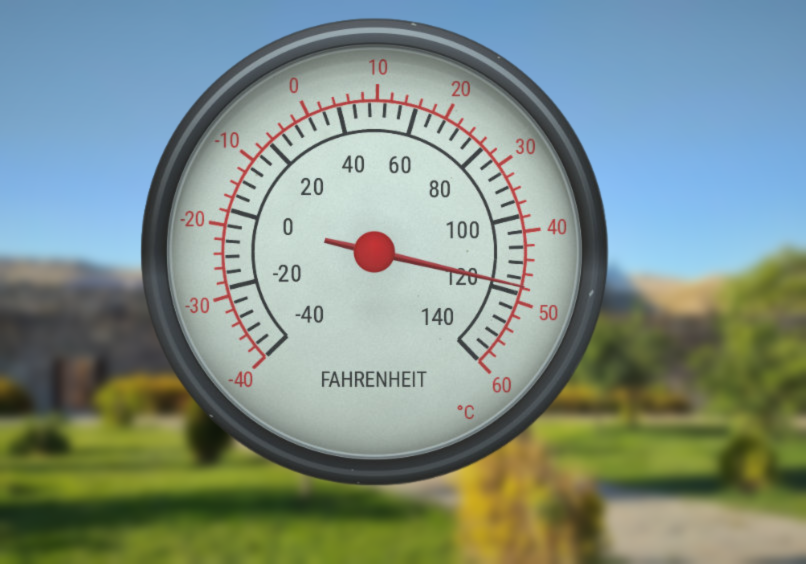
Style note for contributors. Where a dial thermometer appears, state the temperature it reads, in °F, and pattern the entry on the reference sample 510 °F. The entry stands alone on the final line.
118 °F
